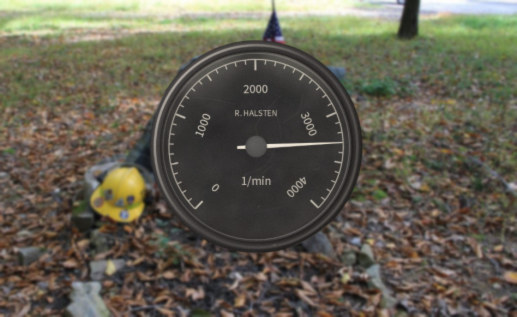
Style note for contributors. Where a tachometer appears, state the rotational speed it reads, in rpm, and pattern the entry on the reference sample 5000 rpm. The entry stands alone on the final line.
3300 rpm
